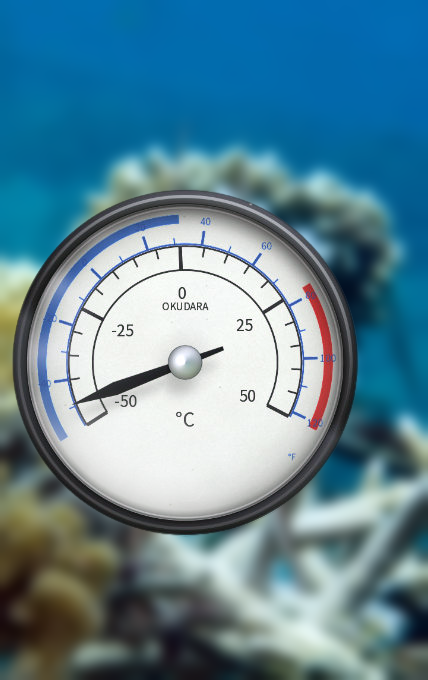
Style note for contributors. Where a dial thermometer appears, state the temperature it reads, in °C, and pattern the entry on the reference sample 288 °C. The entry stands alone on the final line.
-45 °C
